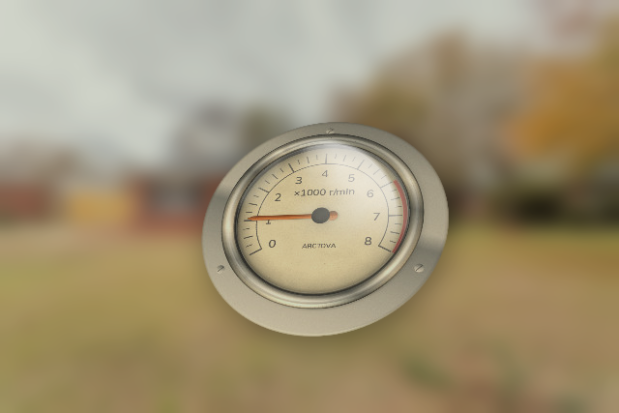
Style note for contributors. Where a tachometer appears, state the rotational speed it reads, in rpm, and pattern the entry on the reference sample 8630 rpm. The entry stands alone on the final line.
1000 rpm
